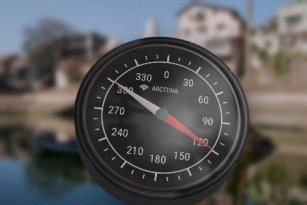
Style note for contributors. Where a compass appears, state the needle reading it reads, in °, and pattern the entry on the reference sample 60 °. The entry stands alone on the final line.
120 °
